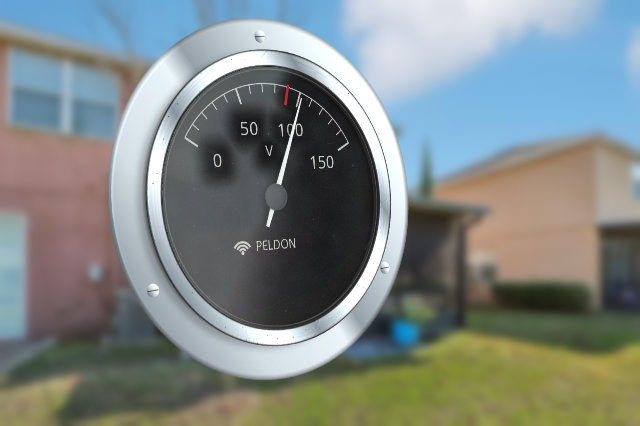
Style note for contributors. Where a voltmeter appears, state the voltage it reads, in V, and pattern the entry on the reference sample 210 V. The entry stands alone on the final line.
100 V
